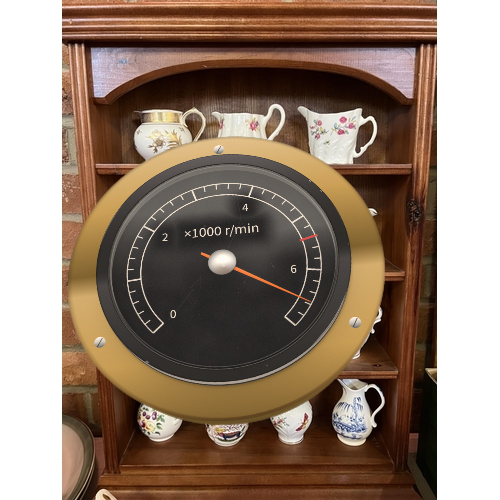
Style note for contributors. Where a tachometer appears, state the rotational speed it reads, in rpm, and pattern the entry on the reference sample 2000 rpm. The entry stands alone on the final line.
6600 rpm
